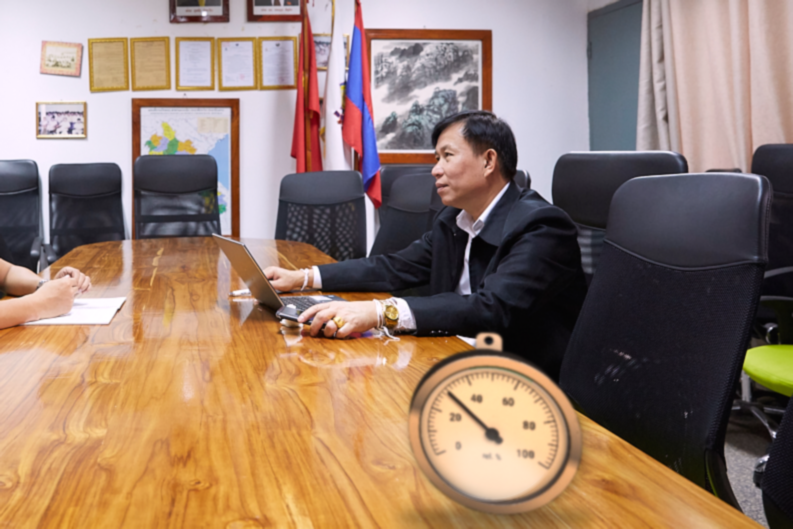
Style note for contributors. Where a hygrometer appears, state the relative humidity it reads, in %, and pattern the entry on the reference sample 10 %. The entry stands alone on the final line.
30 %
